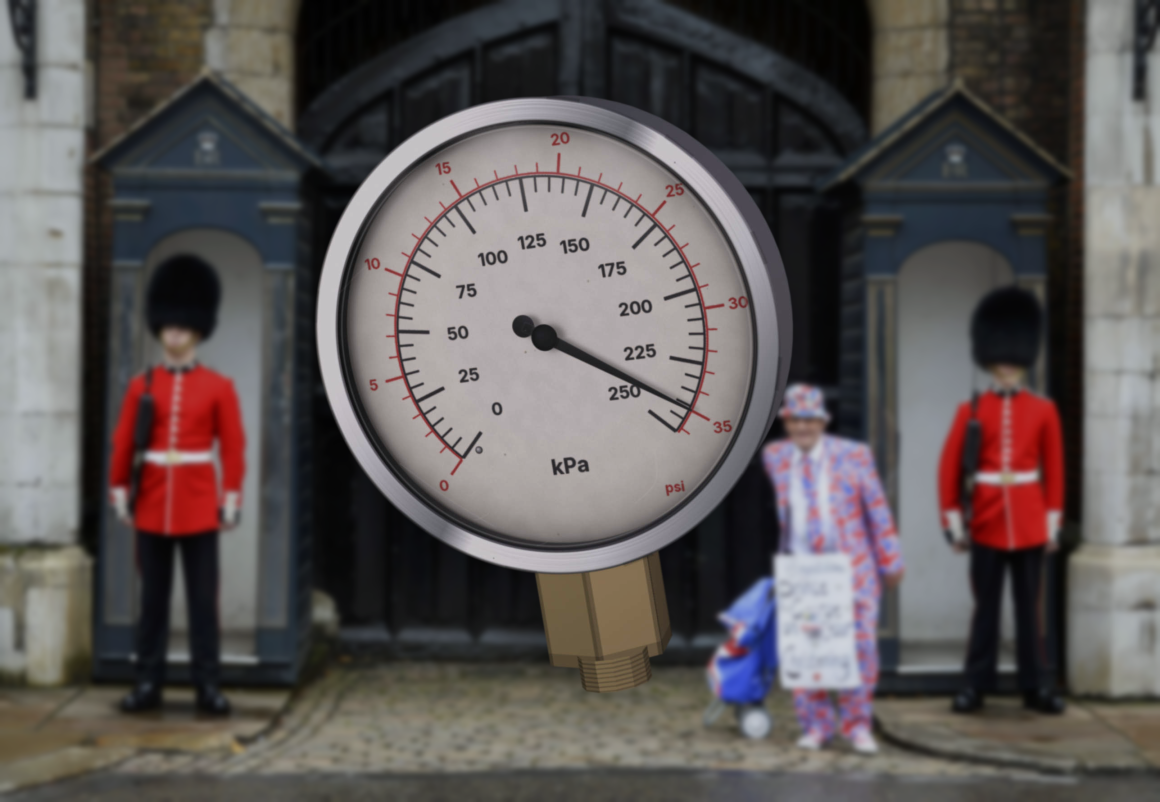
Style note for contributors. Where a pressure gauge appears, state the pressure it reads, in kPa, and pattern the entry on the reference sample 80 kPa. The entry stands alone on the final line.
240 kPa
